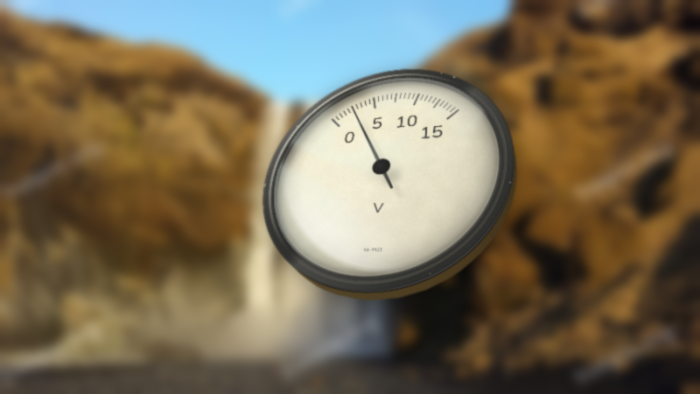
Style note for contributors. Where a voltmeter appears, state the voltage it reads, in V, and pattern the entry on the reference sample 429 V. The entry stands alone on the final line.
2.5 V
